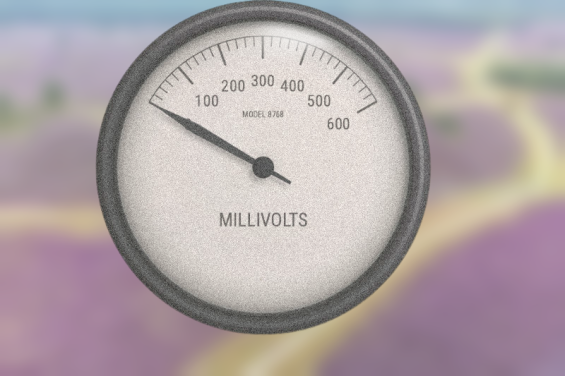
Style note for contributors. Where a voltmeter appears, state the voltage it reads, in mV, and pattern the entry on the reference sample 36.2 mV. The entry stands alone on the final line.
0 mV
